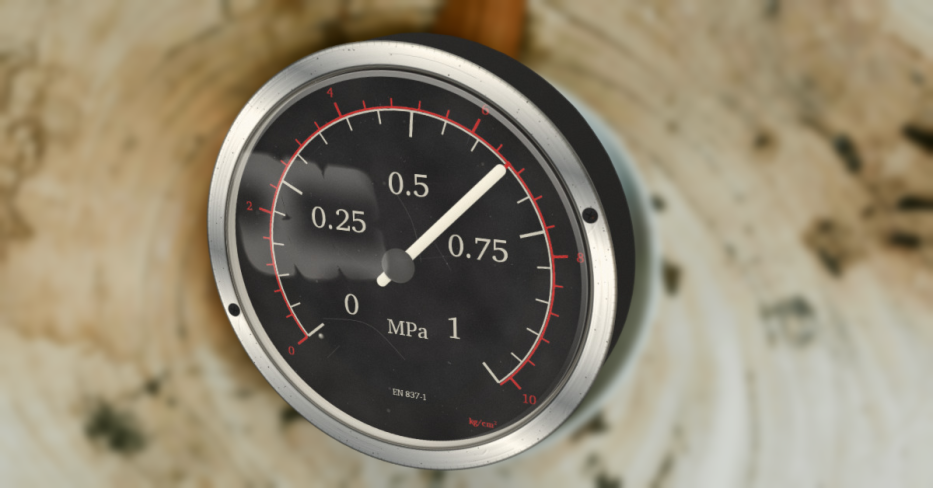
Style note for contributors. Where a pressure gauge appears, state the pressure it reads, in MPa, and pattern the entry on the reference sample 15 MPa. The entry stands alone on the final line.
0.65 MPa
